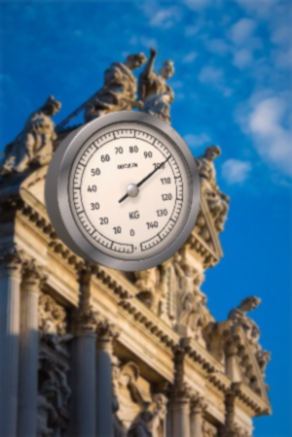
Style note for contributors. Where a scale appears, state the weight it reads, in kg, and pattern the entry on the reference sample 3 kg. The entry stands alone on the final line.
100 kg
